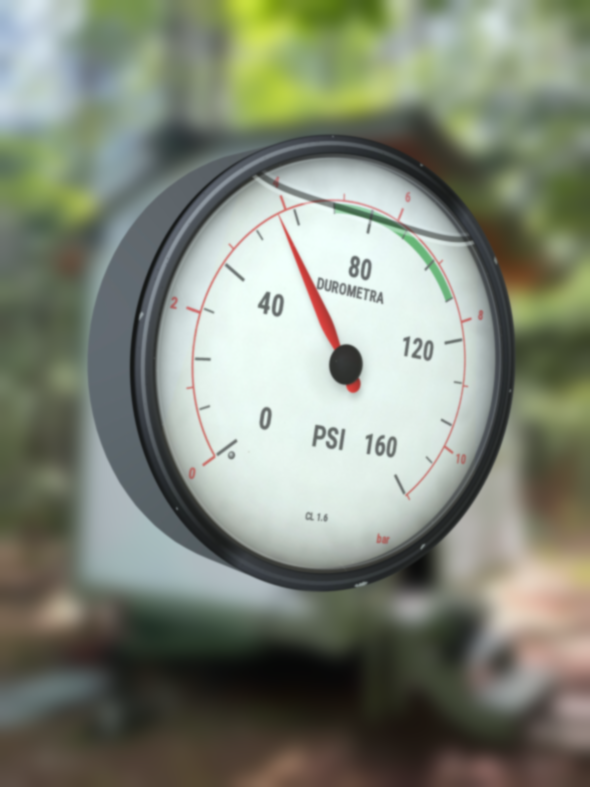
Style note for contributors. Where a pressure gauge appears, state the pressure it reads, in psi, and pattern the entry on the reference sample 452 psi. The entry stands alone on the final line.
55 psi
